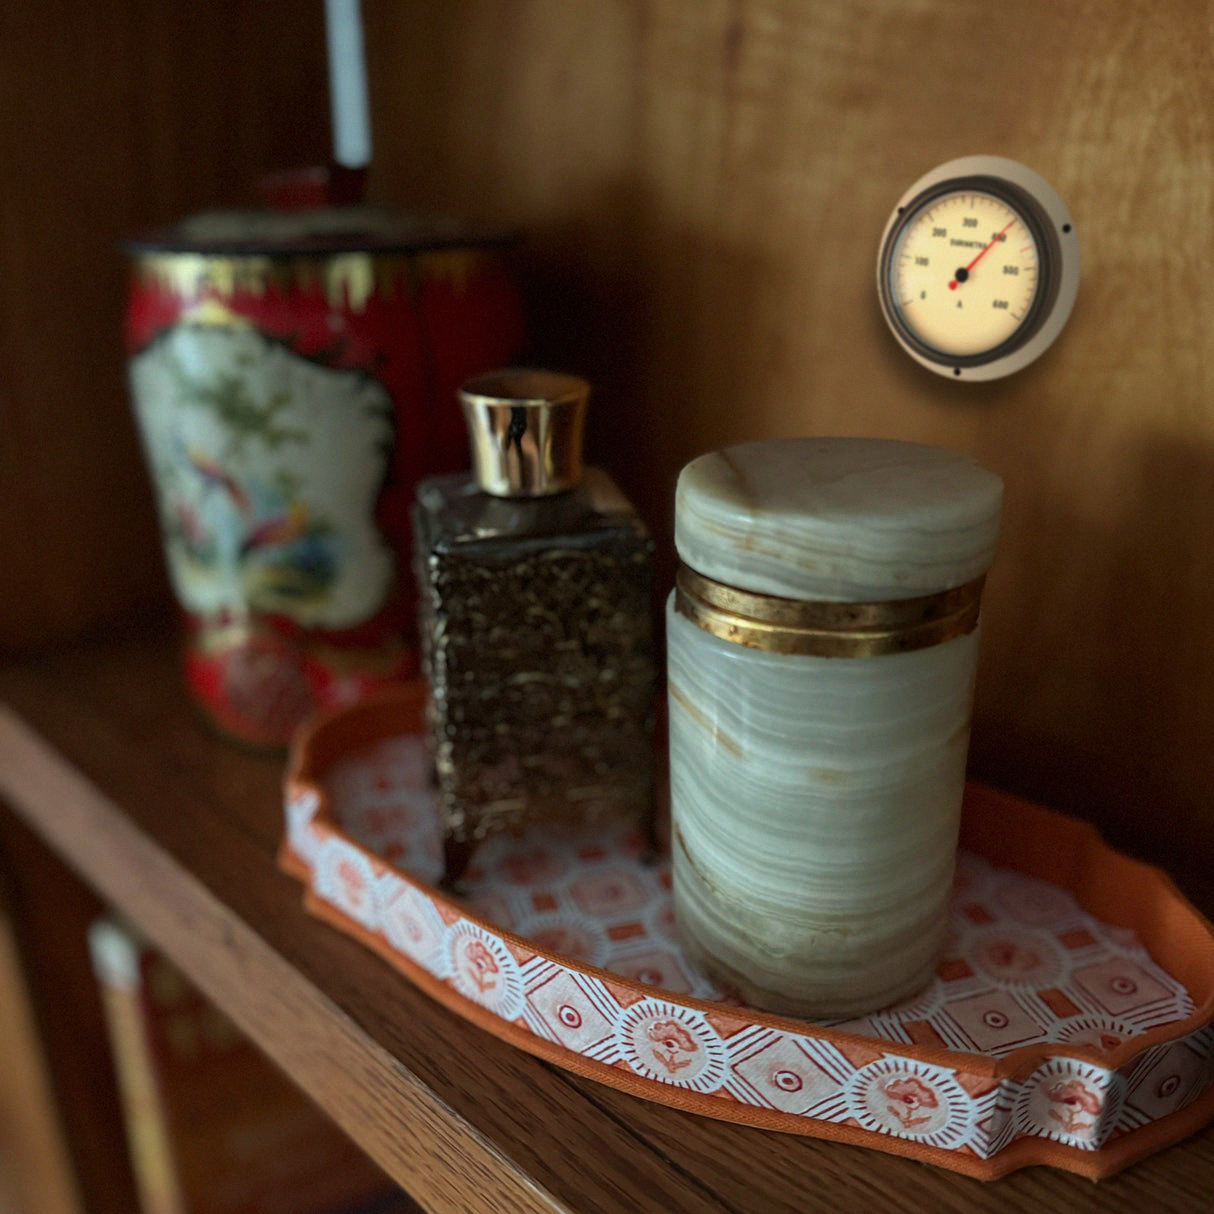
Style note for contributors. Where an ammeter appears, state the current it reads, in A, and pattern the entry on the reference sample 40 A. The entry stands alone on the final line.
400 A
